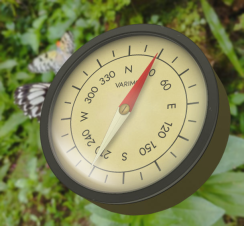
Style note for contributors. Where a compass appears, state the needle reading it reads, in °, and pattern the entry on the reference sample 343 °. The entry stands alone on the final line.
30 °
